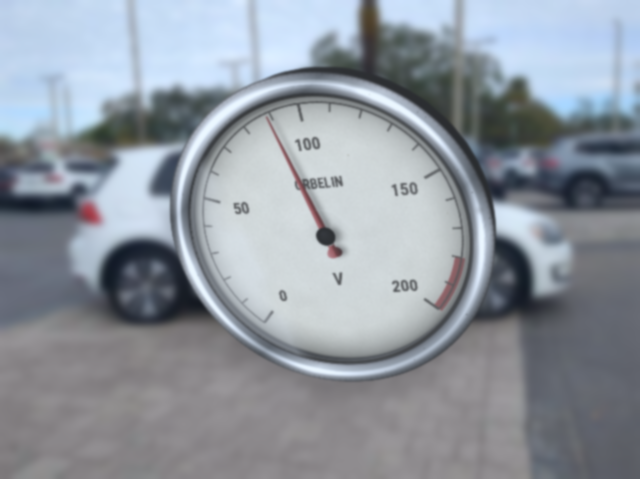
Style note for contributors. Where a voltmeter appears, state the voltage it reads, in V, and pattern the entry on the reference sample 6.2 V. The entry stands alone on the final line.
90 V
